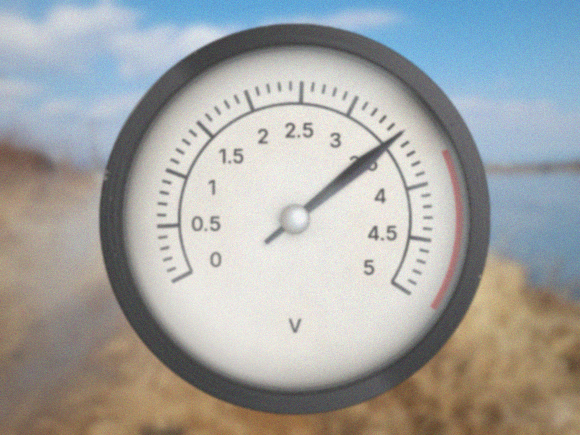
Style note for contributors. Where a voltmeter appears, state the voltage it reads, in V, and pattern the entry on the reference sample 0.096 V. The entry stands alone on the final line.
3.5 V
